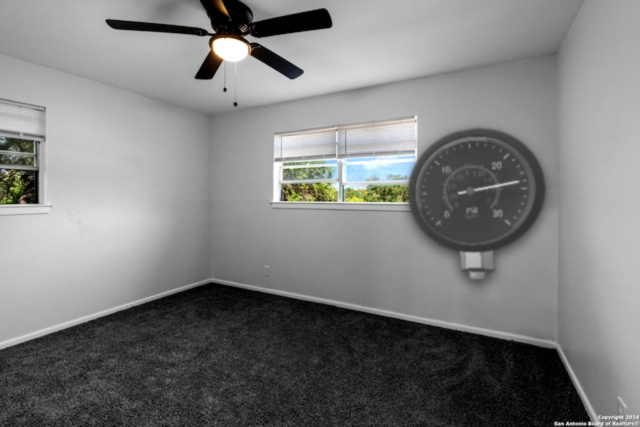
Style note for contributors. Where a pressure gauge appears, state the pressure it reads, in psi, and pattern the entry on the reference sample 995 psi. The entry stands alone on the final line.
24 psi
